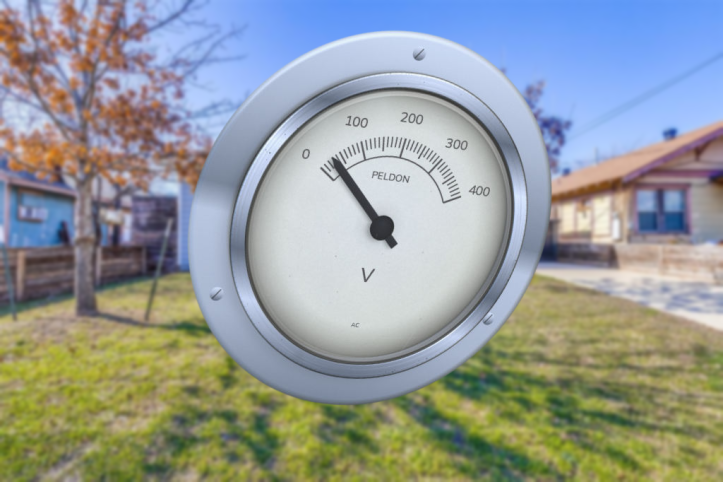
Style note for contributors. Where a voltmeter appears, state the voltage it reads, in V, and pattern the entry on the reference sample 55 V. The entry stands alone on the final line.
30 V
